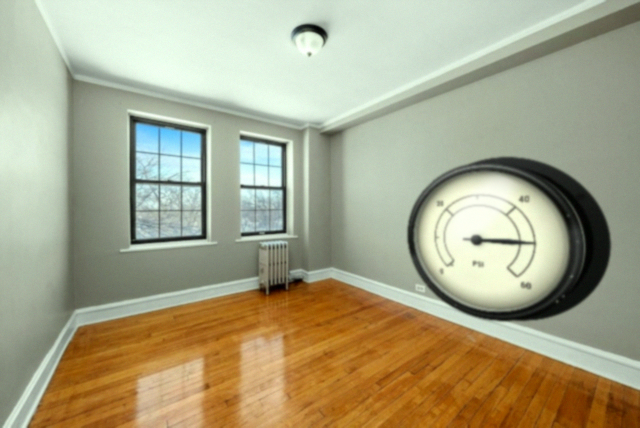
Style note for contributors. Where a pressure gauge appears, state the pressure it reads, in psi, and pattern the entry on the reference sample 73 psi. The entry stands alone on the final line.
50 psi
